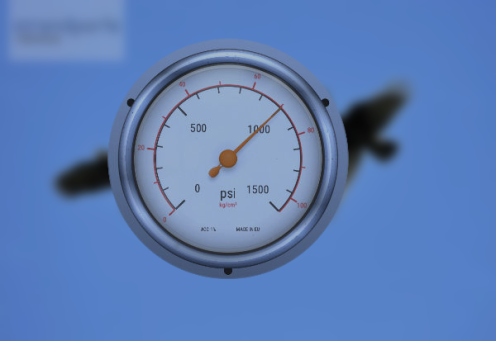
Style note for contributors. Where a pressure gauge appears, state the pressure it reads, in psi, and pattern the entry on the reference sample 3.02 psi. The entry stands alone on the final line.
1000 psi
